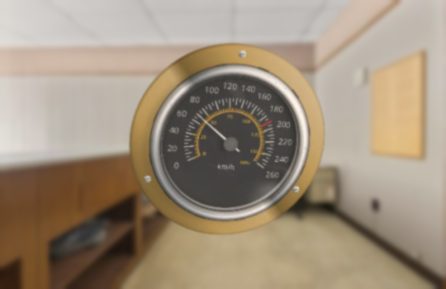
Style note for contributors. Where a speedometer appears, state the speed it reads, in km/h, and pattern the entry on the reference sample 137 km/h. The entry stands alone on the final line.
70 km/h
